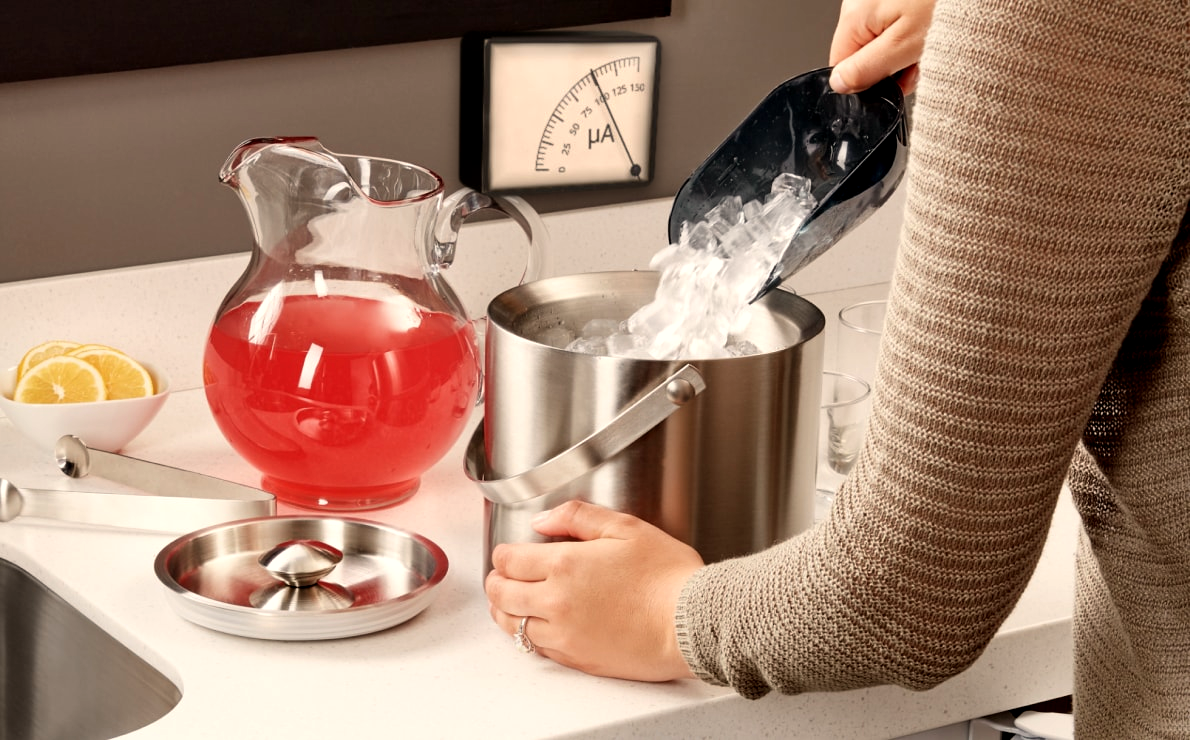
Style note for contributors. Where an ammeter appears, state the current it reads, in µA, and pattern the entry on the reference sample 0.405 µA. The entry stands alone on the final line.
100 µA
